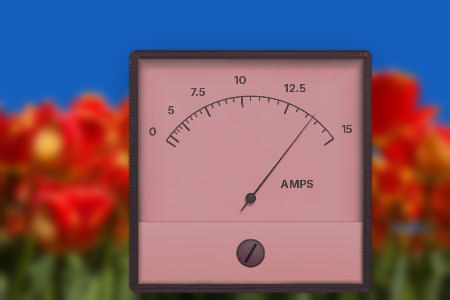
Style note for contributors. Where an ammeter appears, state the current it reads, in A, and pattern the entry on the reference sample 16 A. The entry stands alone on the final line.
13.75 A
